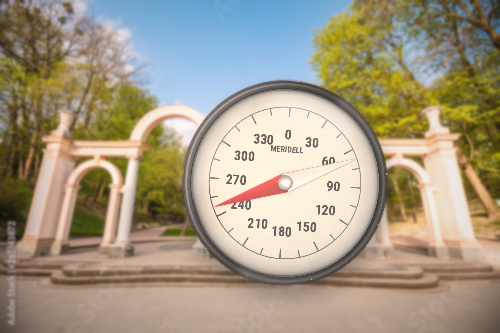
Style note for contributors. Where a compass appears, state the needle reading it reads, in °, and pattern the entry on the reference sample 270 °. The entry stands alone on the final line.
247.5 °
